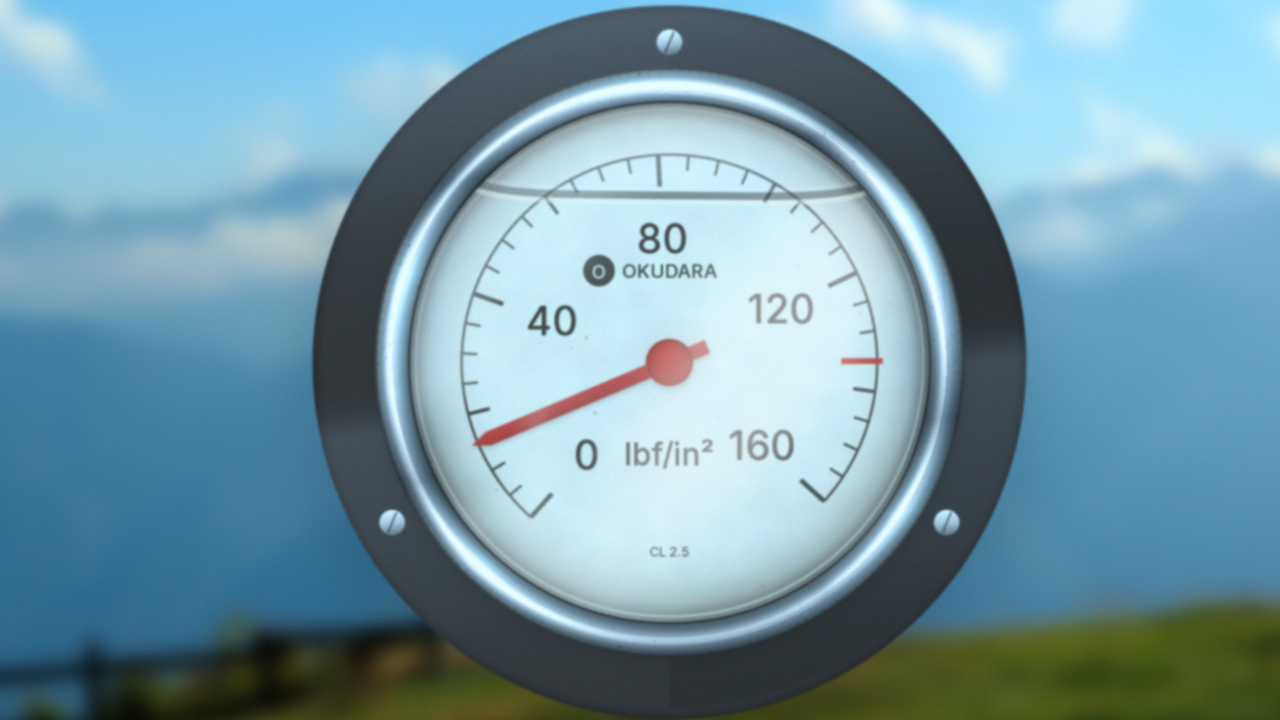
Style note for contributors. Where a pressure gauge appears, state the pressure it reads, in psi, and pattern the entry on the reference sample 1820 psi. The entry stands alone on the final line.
15 psi
